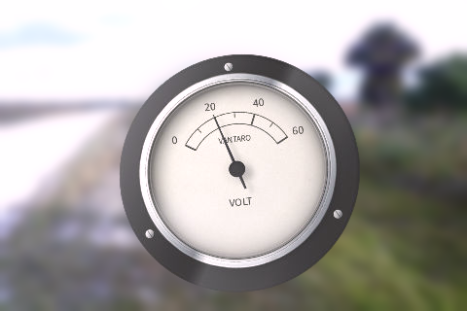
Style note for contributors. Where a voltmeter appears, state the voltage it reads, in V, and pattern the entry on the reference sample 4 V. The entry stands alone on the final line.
20 V
